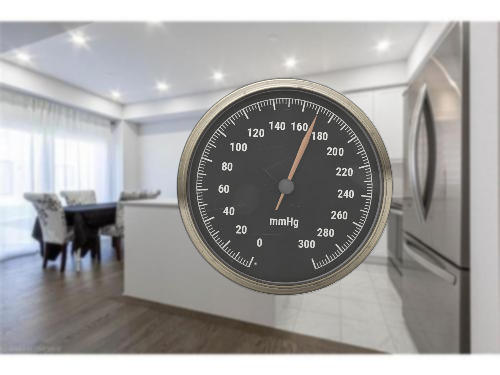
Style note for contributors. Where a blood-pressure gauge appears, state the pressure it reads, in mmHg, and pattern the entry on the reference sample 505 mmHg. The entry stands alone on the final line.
170 mmHg
